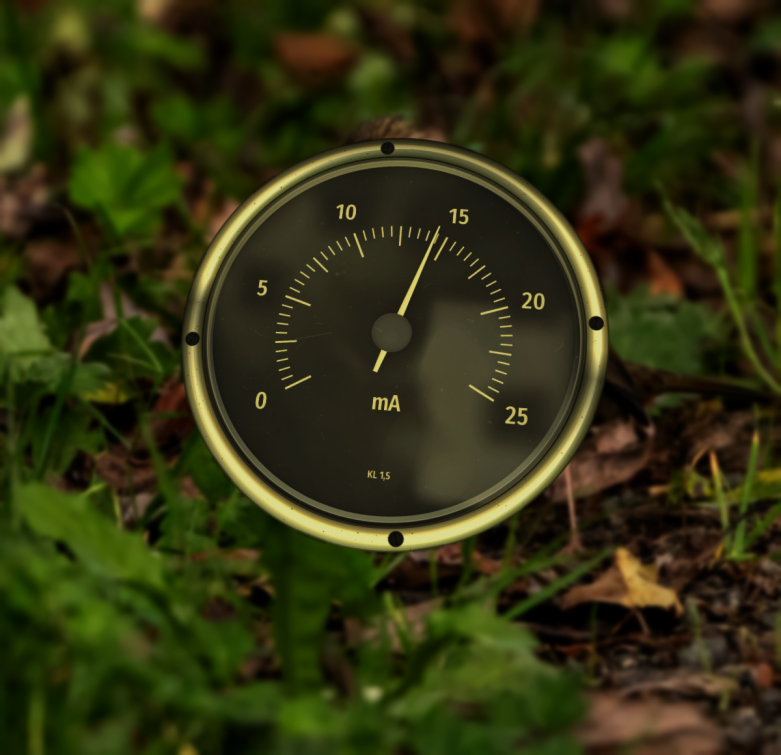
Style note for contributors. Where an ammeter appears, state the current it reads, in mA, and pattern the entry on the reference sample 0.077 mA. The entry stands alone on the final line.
14.5 mA
